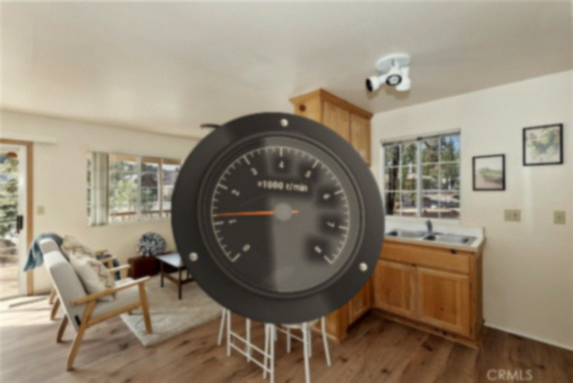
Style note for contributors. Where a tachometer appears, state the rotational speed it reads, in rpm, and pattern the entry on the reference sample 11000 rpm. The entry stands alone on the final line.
1200 rpm
